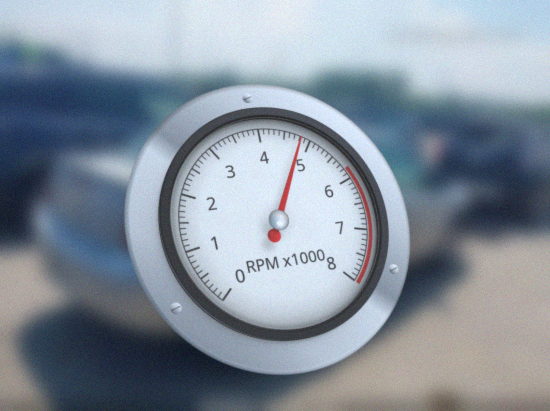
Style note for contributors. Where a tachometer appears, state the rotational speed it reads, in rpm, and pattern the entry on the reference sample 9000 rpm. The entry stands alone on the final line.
4800 rpm
